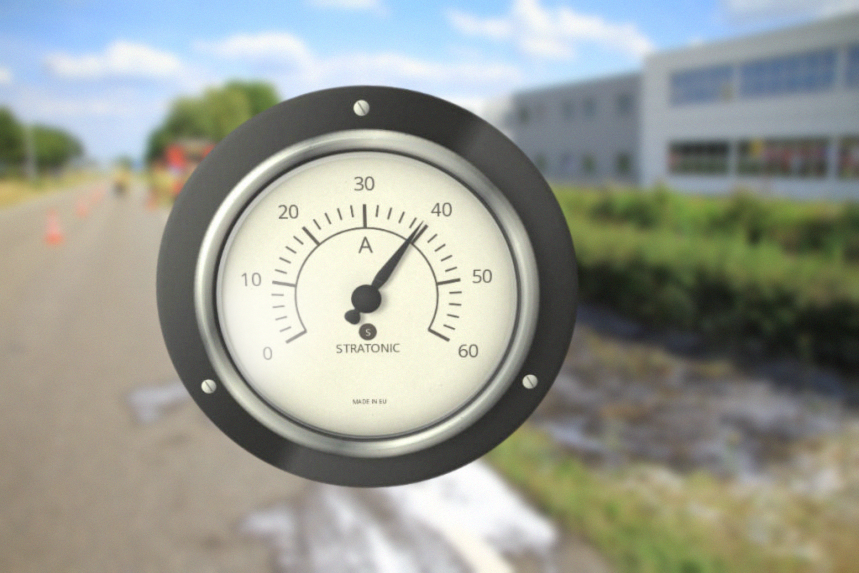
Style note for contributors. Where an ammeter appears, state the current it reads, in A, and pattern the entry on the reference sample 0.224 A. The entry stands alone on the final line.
39 A
